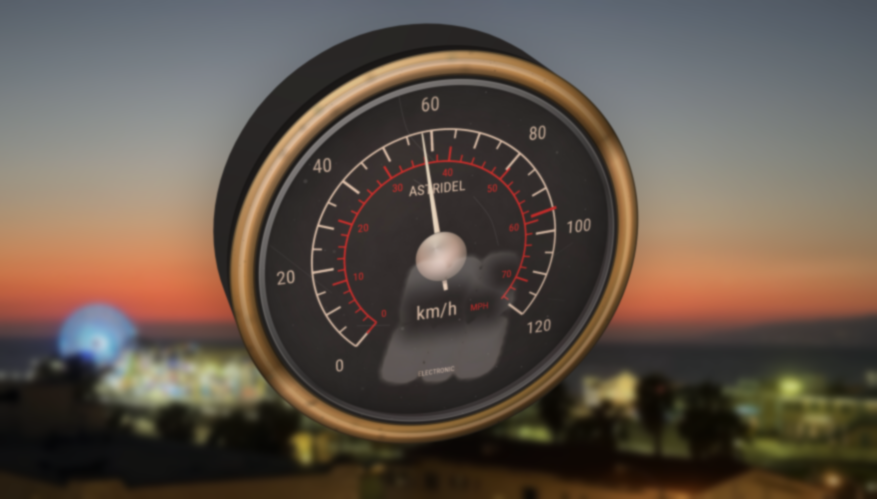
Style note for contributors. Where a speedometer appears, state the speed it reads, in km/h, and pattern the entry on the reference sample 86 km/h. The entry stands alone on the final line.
57.5 km/h
